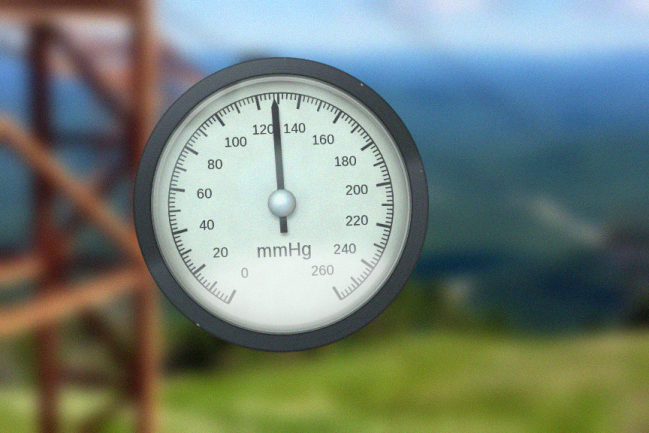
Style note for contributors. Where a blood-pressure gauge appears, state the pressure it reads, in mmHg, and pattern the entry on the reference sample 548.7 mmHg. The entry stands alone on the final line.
128 mmHg
